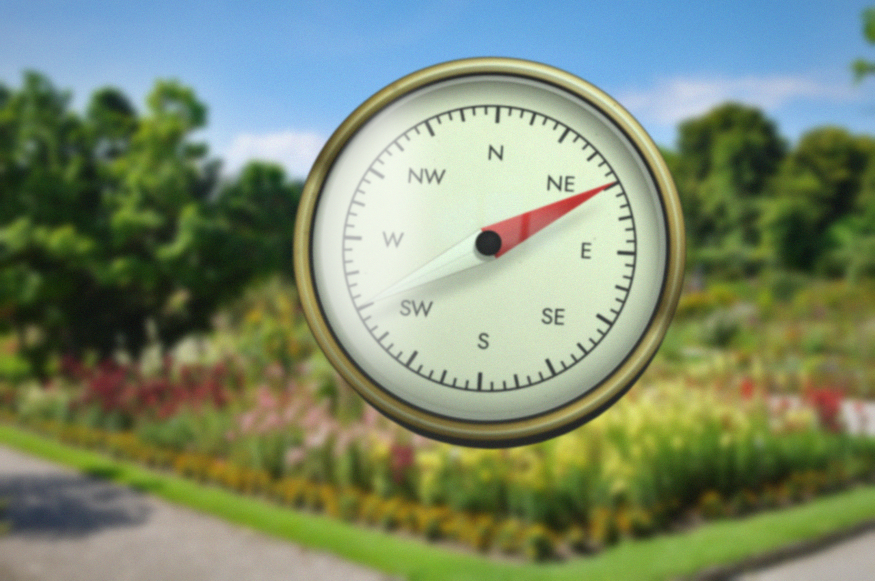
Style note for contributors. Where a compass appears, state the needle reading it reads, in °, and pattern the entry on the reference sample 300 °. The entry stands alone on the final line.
60 °
